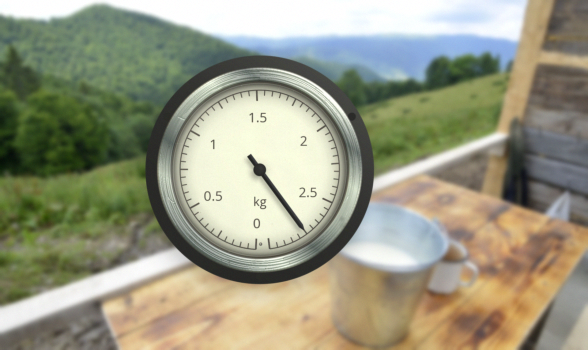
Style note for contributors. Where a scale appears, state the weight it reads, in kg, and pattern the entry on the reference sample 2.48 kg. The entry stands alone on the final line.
2.75 kg
